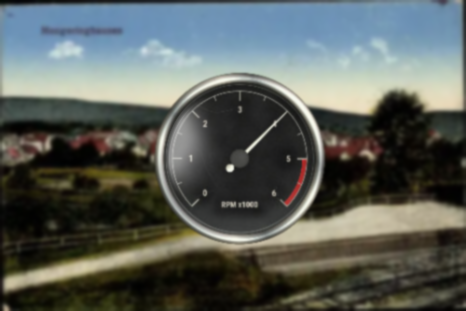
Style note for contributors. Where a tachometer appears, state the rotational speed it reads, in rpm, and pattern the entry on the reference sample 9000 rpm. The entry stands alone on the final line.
4000 rpm
